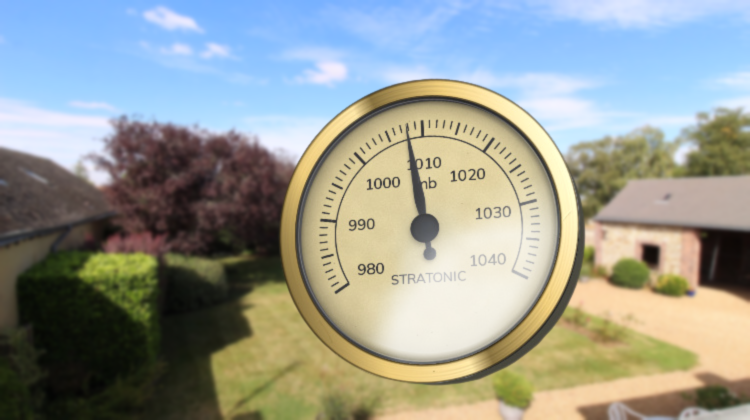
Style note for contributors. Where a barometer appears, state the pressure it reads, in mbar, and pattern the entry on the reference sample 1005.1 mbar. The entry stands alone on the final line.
1008 mbar
